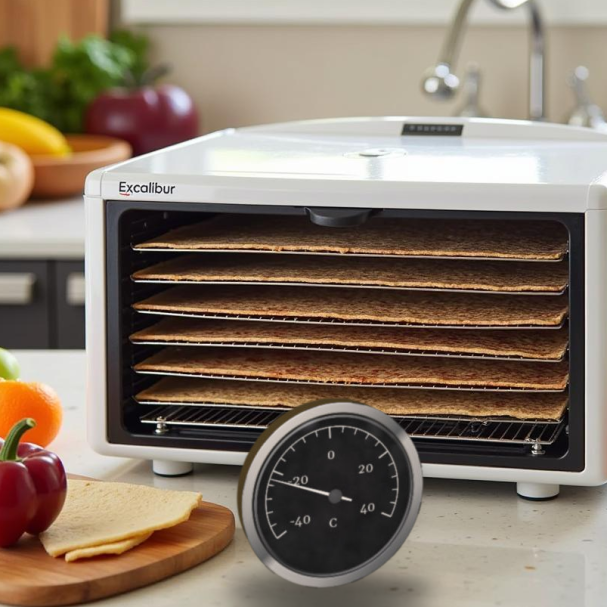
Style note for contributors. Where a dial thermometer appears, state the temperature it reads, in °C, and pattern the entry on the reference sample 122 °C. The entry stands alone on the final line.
-22 °C
